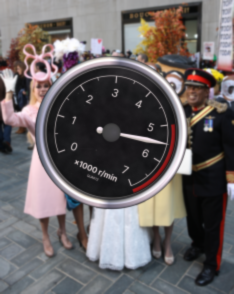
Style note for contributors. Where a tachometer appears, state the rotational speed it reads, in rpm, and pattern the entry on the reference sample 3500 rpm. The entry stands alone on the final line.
5500 rpm
